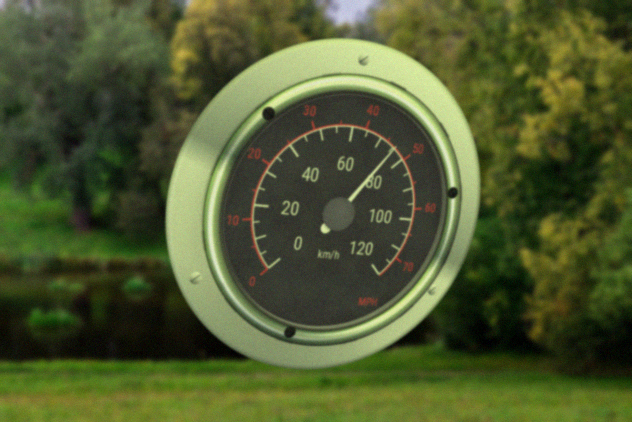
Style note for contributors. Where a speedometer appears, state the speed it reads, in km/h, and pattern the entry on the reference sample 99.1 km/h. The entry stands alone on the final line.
75 km/h
